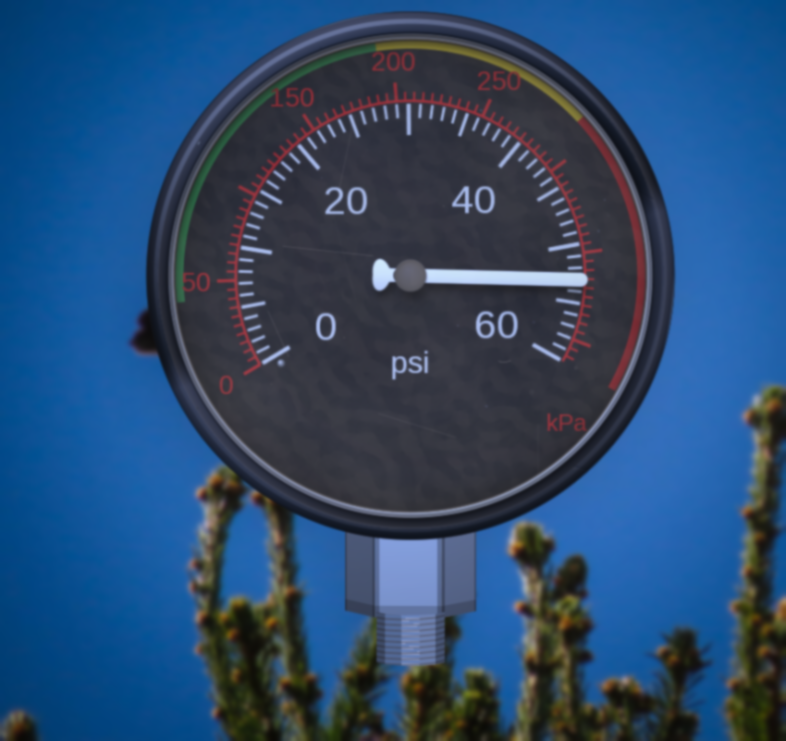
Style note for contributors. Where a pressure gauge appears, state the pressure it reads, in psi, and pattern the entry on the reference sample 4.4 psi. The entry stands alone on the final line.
53 psi
